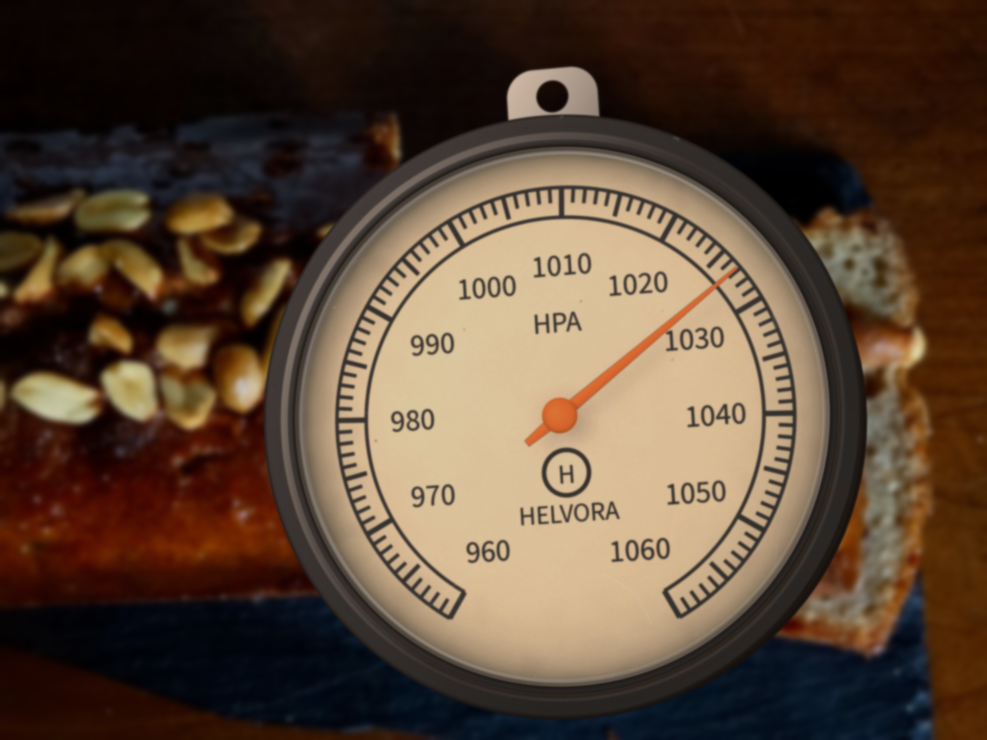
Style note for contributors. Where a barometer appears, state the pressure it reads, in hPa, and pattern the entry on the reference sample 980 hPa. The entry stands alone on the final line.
1027 hPa
